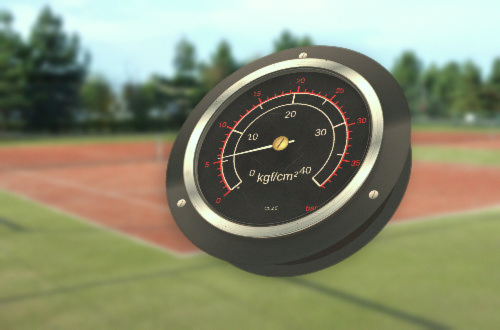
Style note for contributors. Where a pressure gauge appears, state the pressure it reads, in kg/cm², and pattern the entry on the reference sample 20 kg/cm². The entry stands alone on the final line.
5 kg/cm²
